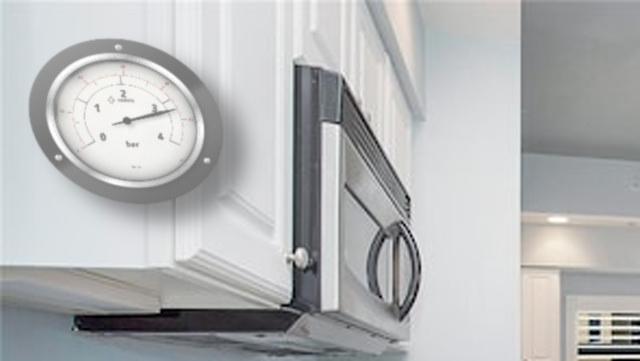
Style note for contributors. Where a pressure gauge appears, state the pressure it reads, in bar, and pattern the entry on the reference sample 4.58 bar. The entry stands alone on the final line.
3.25 bar
